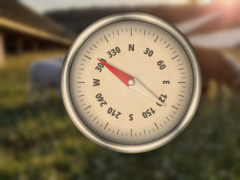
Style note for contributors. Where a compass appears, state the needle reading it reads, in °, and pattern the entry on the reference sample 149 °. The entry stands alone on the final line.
305 °
